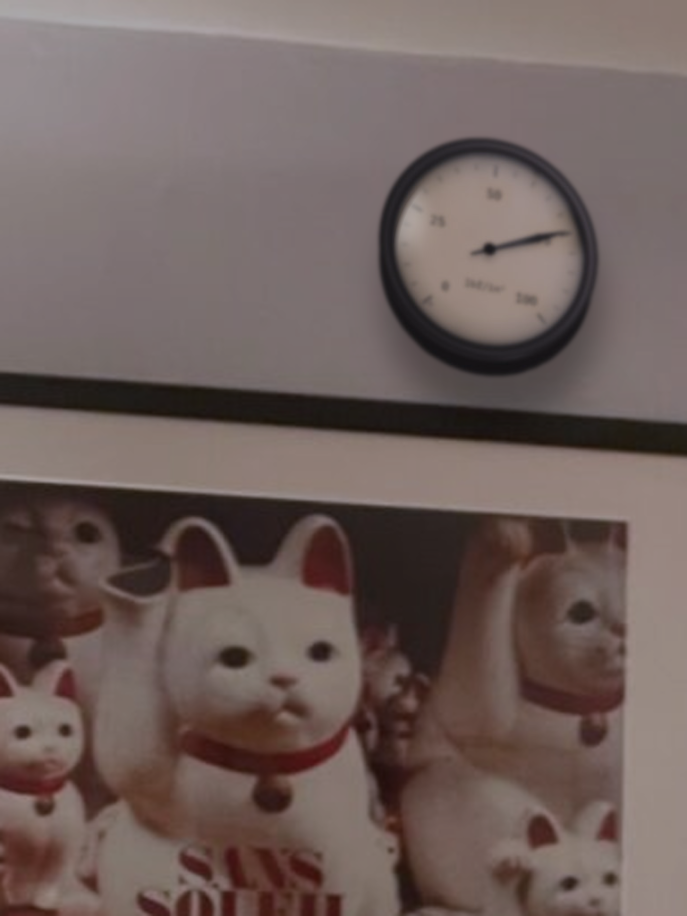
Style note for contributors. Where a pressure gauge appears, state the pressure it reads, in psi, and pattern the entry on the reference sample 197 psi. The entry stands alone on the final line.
75 psi
